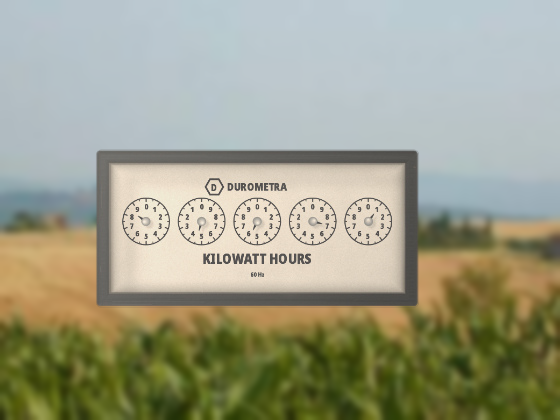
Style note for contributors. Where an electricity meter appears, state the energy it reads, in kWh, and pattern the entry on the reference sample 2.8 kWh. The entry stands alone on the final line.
84571 kWh
